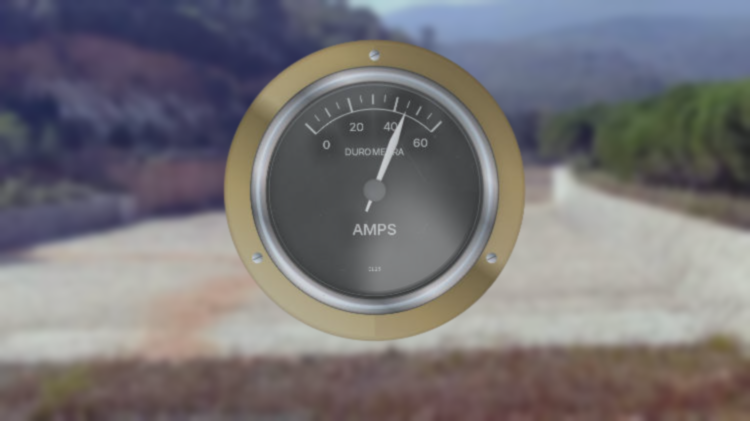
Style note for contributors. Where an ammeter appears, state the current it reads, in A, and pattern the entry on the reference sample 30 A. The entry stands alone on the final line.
45 A
